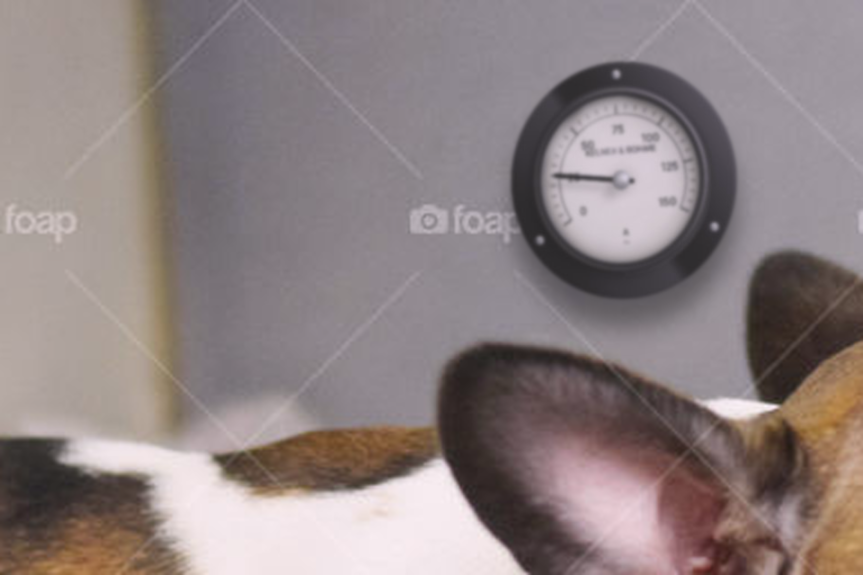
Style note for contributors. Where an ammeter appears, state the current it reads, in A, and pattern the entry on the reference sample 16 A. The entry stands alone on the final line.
25 A
